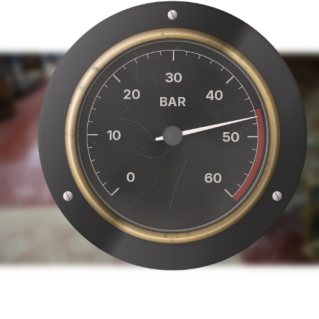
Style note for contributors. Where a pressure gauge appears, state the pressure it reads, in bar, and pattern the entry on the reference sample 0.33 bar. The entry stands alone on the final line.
47 bar
